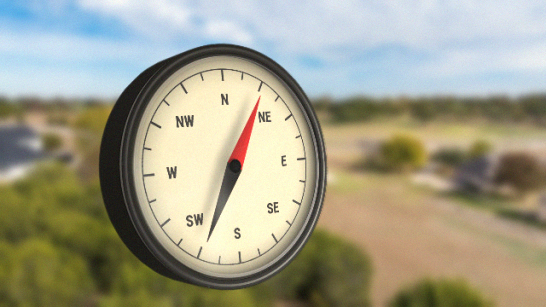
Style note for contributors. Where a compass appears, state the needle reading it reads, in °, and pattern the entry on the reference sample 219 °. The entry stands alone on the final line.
30 °
